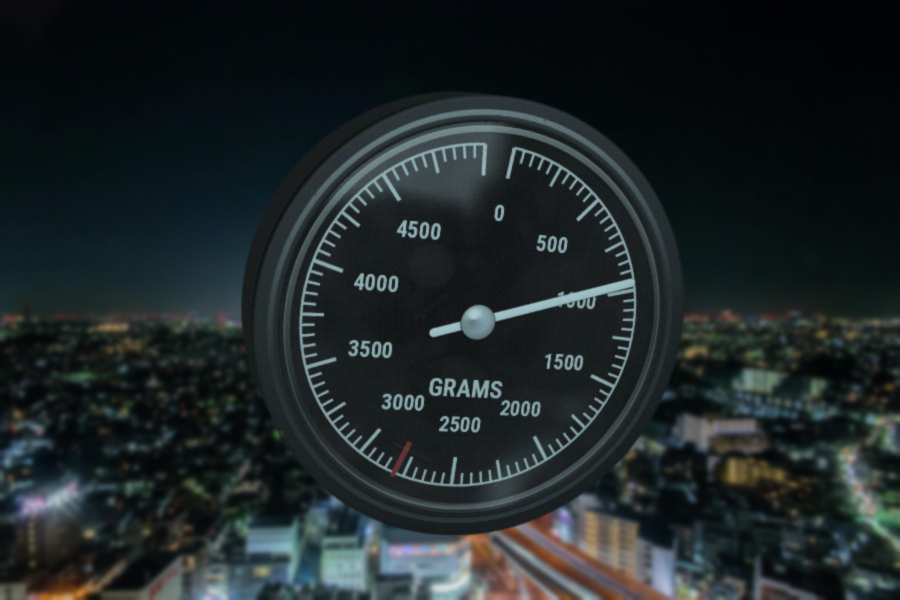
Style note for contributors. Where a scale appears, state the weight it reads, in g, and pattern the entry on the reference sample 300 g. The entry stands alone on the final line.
950 g
